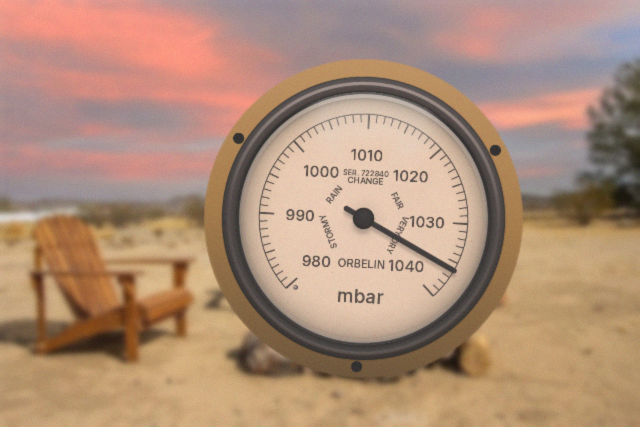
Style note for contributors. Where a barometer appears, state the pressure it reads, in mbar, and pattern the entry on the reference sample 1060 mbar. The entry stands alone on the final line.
1036 mbar
